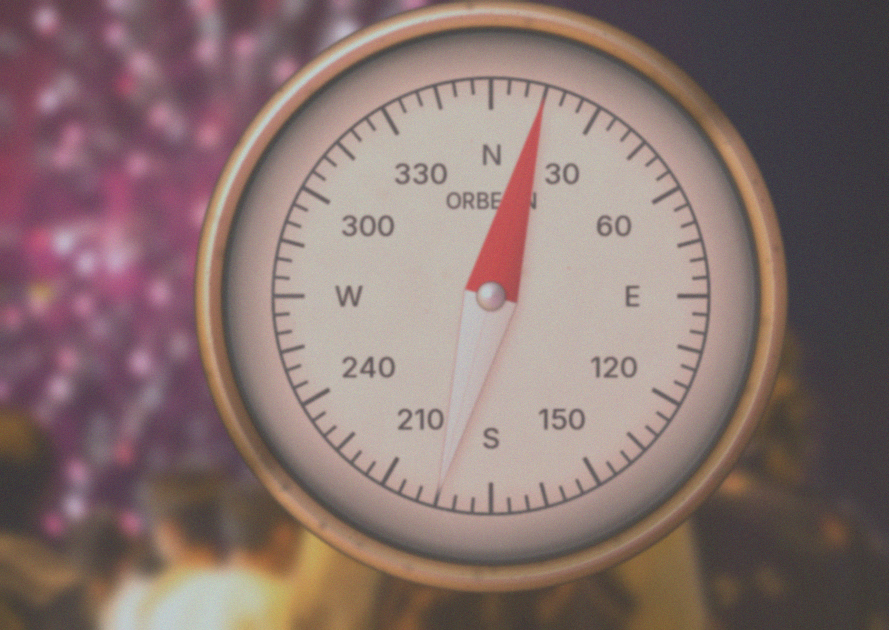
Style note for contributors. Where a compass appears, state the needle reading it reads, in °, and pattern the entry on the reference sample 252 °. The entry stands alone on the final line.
15 °
